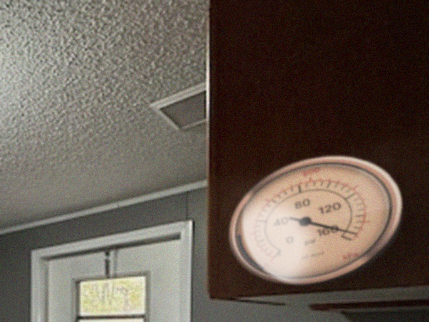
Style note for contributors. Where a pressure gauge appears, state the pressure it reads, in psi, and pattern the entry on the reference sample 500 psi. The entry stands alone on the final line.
155 psi
